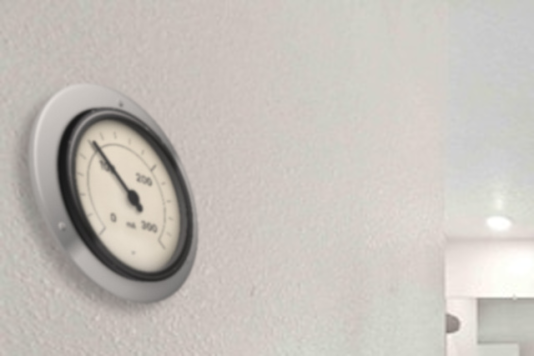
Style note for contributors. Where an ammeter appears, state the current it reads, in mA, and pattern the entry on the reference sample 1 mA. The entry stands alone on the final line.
100 mA
